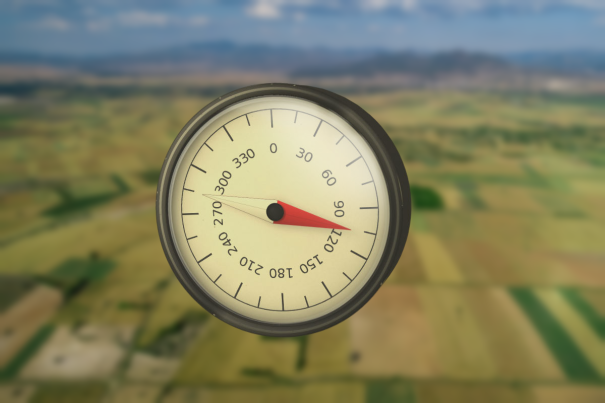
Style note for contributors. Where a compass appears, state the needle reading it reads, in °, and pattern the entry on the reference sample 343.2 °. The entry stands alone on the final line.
105 °
